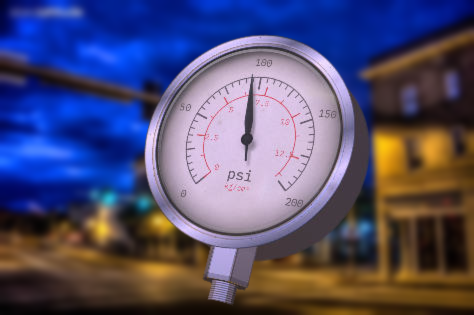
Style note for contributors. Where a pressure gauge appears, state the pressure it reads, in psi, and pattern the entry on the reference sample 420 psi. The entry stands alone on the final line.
95 psi
